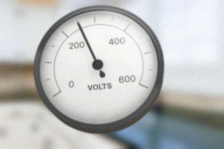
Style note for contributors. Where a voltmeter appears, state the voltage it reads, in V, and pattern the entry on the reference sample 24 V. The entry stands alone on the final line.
250 V
